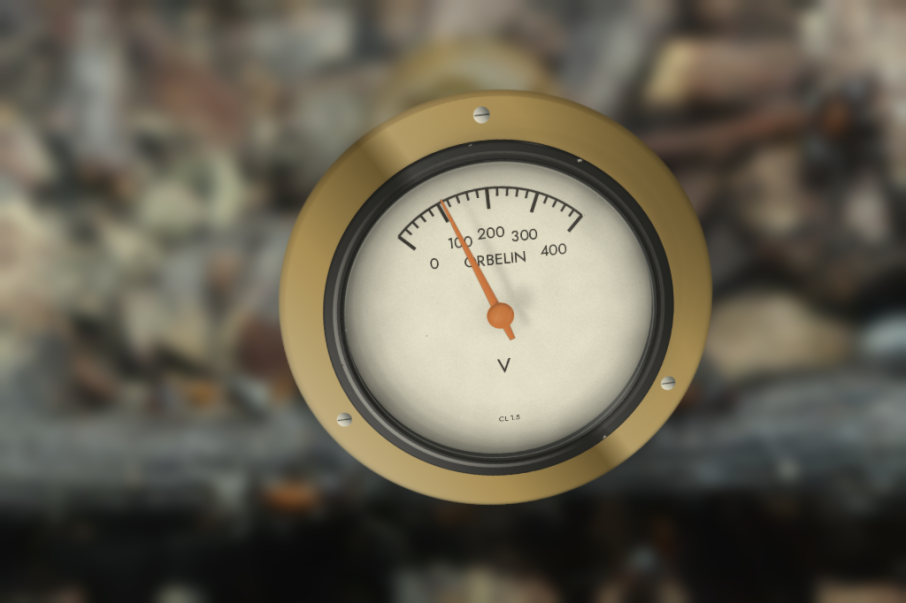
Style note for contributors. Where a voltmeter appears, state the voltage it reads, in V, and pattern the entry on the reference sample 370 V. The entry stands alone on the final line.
110 V
